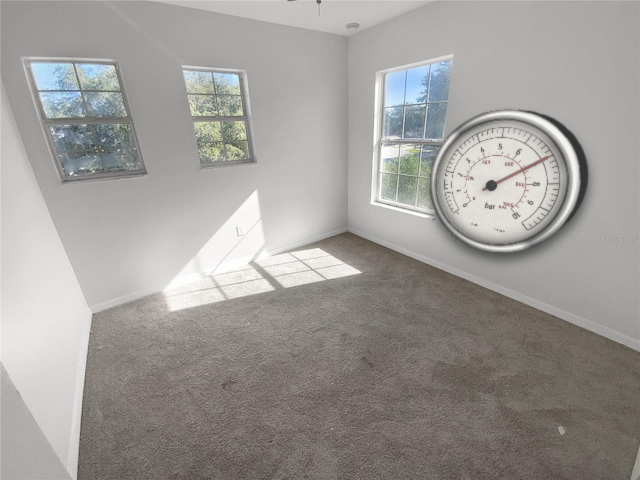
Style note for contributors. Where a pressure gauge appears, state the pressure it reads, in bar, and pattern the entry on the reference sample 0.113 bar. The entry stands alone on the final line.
7 bar
